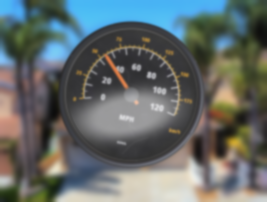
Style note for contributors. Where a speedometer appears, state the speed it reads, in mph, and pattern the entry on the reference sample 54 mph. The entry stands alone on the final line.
35 mph
